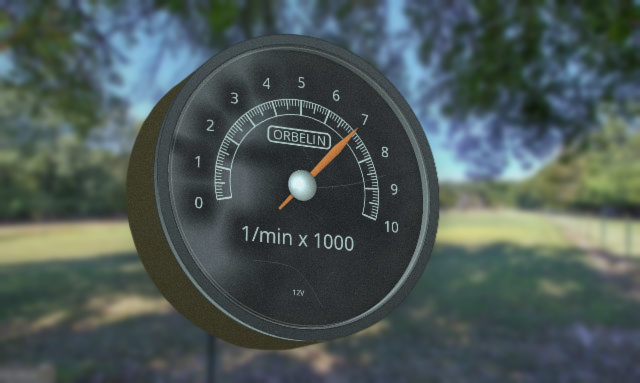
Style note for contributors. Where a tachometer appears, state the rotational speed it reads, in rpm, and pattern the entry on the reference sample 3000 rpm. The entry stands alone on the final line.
7000 rpm
